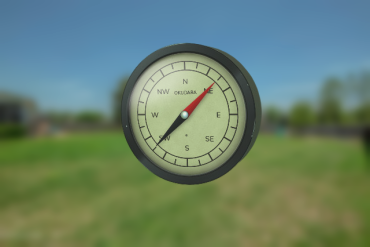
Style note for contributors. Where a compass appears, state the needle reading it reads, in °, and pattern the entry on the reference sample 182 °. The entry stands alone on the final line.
45 °
